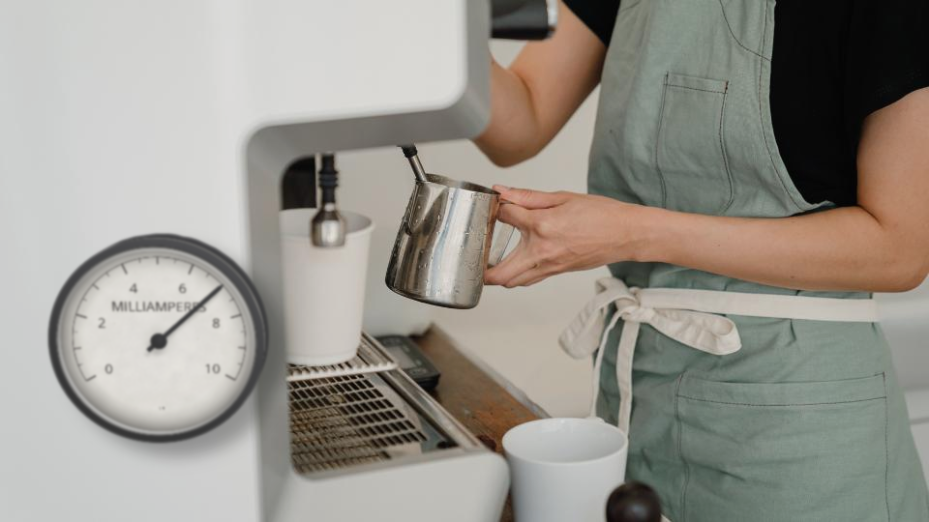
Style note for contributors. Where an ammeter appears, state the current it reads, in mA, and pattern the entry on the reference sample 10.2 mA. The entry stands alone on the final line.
7 mA
